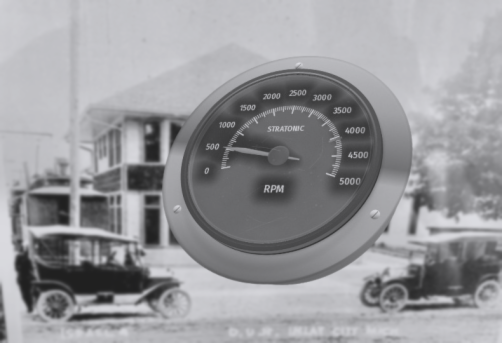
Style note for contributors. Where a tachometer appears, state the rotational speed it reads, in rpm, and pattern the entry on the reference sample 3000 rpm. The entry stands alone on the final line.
500 rpm
